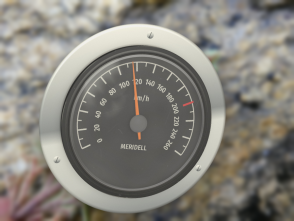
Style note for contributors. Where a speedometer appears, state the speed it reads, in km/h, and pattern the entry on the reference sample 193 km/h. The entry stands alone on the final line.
115 km/h
